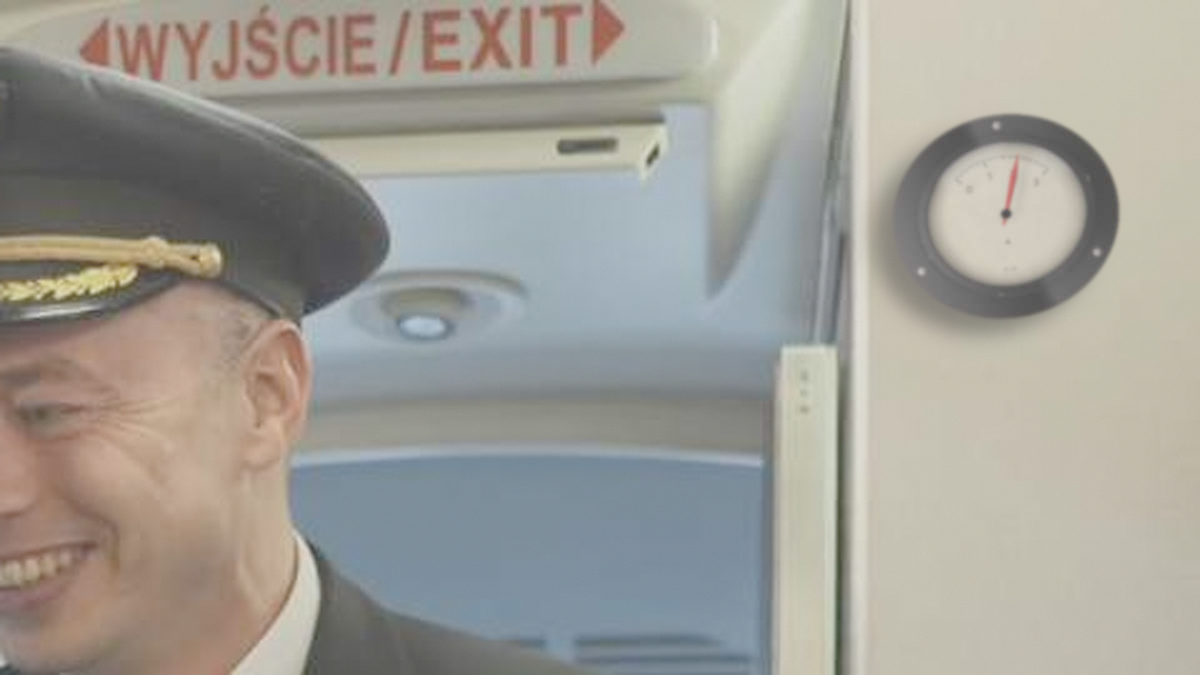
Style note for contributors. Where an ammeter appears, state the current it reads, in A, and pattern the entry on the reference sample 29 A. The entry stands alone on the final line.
2 A
